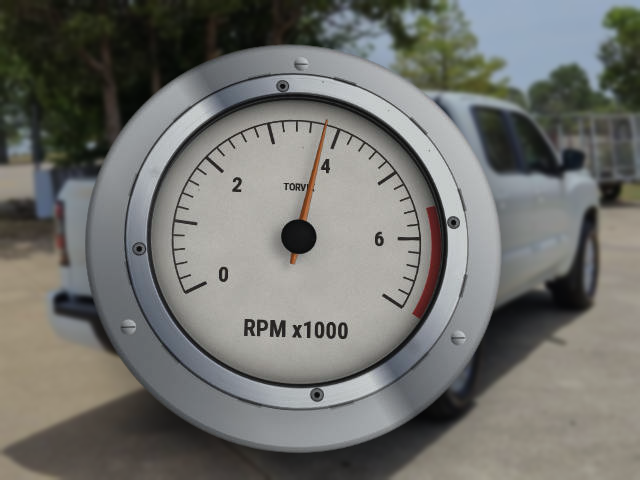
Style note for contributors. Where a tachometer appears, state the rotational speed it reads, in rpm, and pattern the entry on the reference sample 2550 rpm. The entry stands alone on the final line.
3800 rpm
